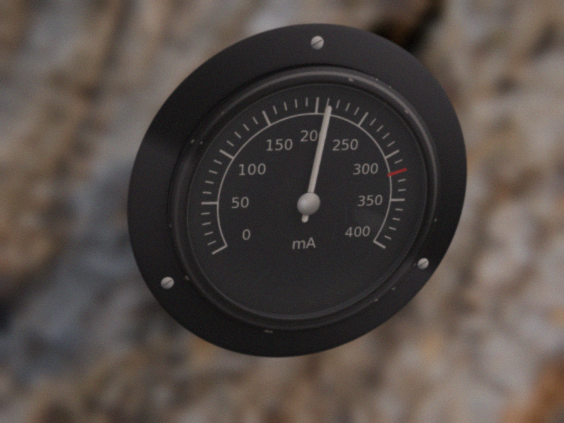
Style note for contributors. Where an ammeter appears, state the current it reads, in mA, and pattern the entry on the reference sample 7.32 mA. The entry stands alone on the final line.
210 mA
